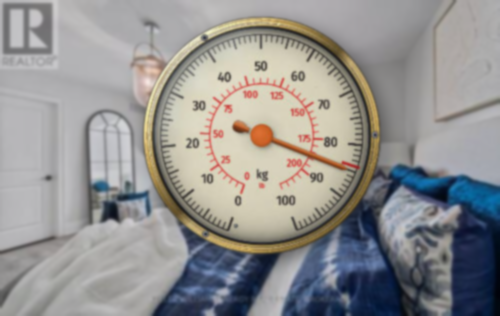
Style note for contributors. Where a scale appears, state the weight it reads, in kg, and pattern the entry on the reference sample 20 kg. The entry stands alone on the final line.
85 kg
